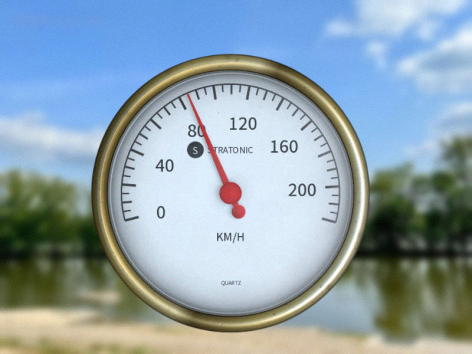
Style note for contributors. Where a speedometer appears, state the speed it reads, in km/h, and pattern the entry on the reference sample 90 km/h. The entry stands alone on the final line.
85 km/h
